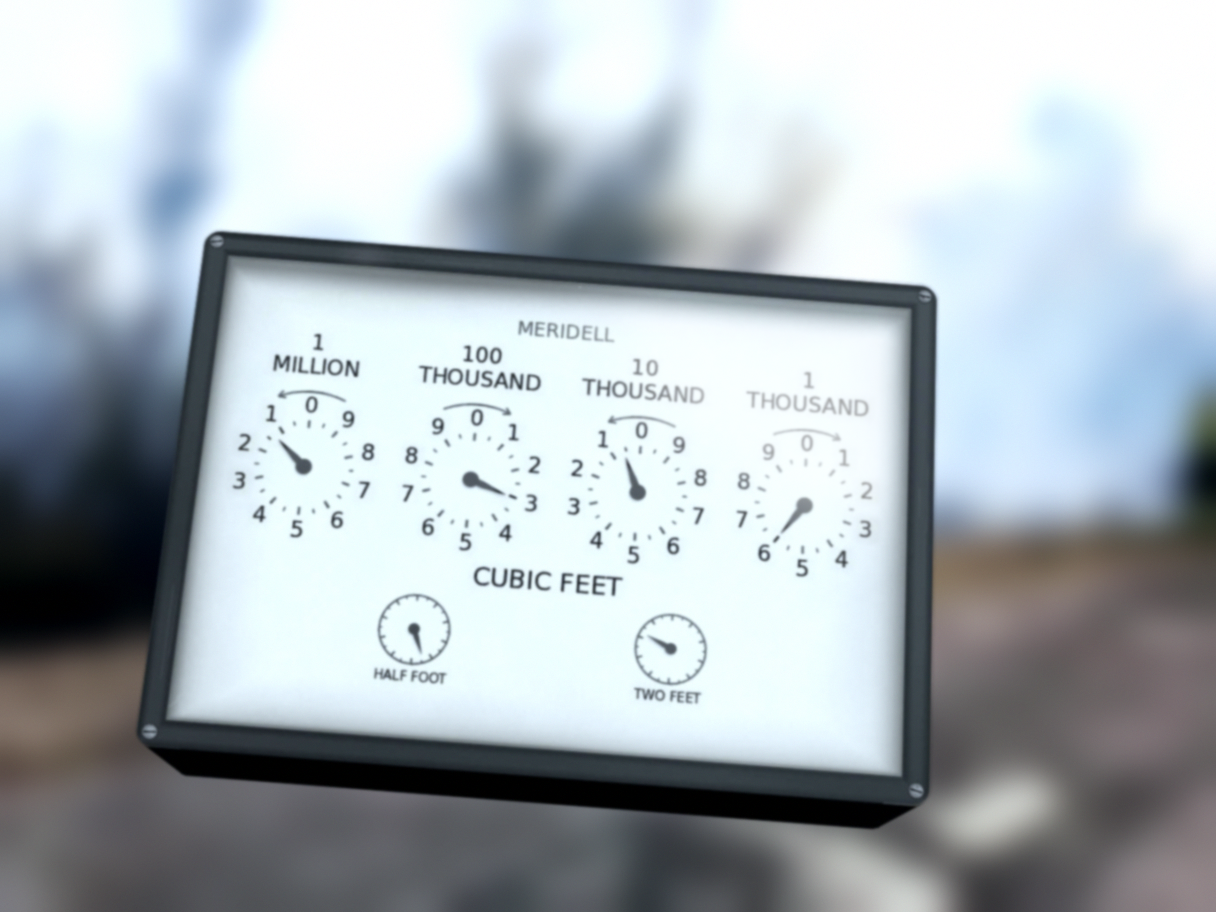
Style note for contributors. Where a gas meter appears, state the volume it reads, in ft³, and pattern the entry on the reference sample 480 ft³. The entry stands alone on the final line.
130600 ft³
